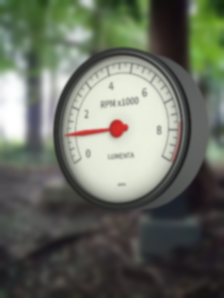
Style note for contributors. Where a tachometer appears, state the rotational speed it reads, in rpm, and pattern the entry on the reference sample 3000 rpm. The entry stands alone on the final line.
1000 rpm
